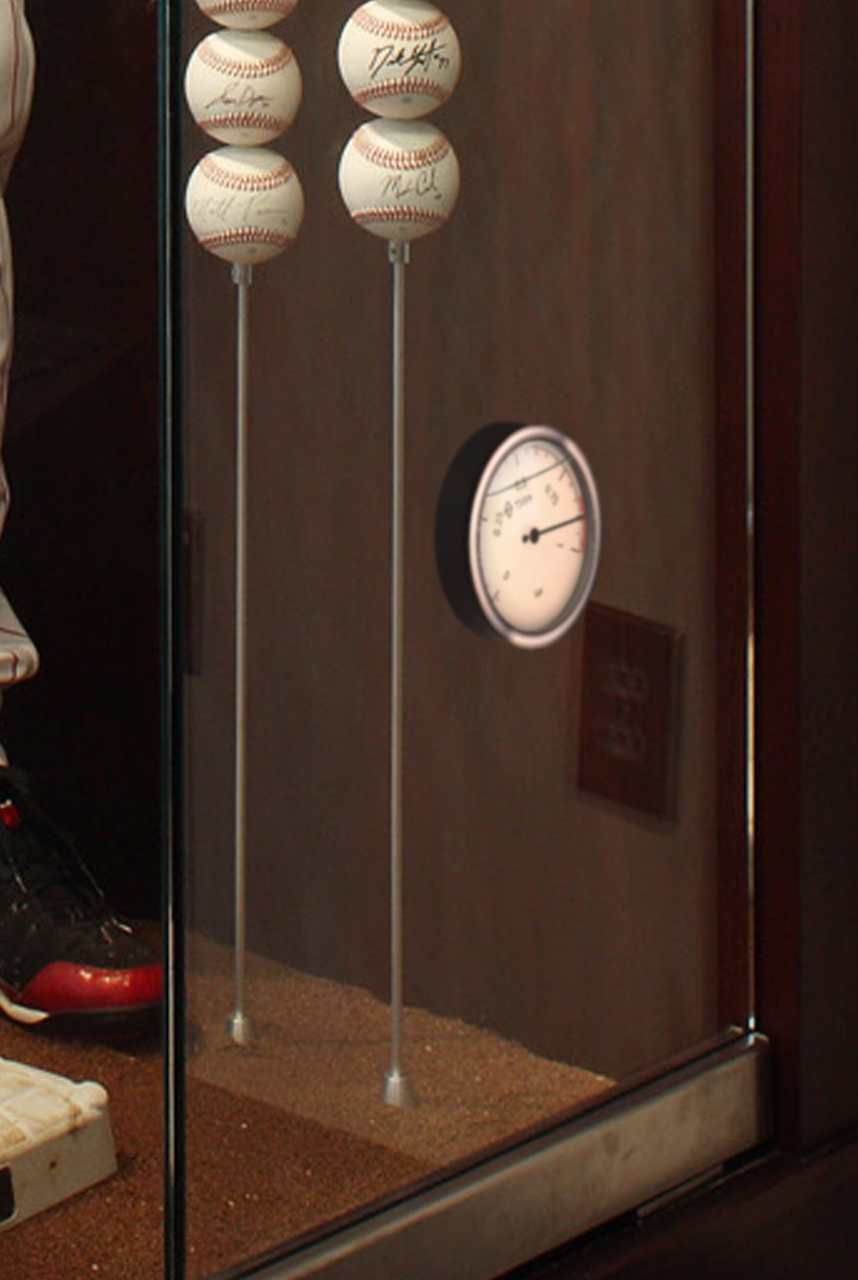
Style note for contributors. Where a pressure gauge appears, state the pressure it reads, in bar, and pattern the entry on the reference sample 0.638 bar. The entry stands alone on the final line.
0.9 bar
